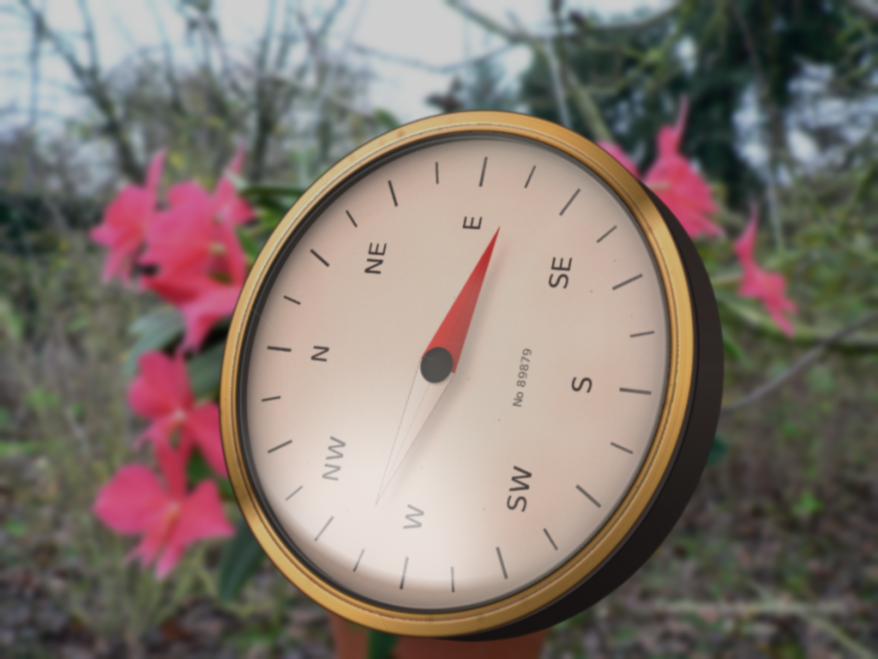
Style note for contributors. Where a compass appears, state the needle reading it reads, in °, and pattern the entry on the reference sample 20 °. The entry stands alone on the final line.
105 °
